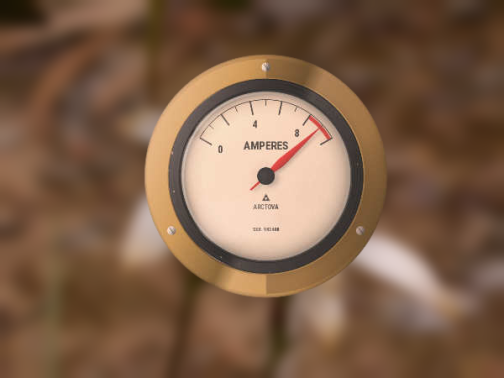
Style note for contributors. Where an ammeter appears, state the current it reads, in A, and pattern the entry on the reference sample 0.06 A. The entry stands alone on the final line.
9 A
